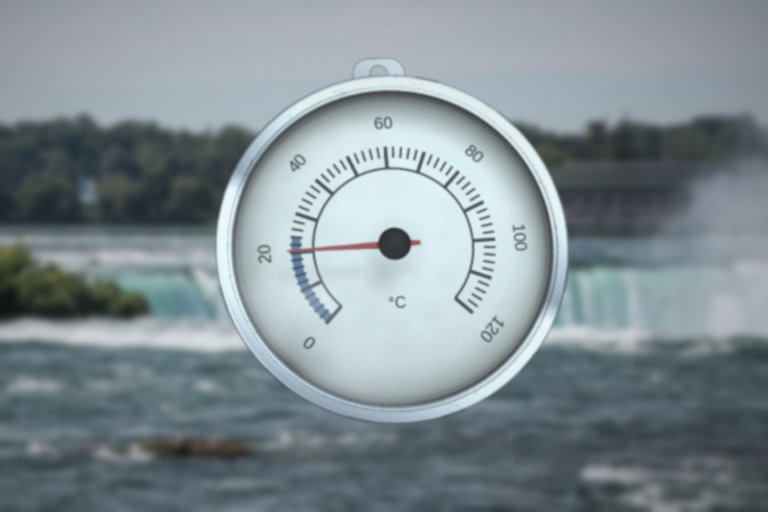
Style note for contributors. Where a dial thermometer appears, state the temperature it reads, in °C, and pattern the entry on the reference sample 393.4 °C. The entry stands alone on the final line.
20 °C
